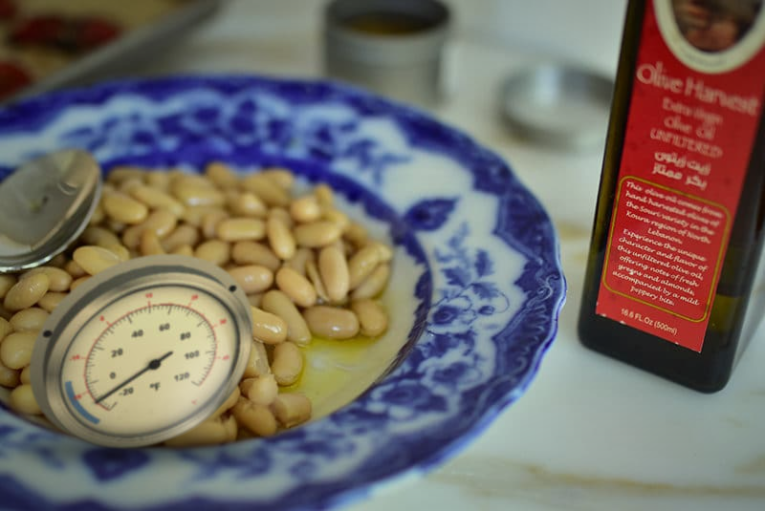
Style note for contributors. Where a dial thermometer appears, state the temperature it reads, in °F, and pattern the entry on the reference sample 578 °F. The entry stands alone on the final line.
-10 °F
